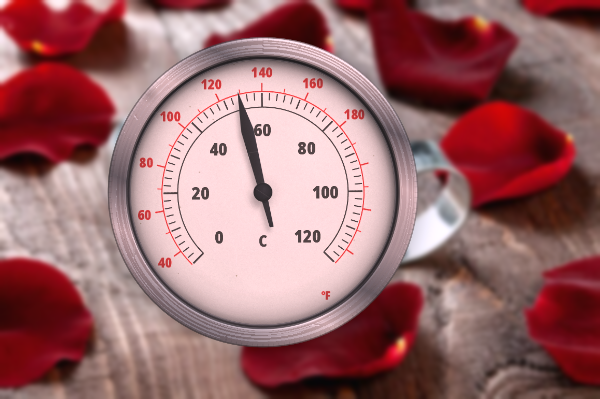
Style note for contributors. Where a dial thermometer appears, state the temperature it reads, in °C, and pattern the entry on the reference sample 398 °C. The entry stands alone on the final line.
54 °C
